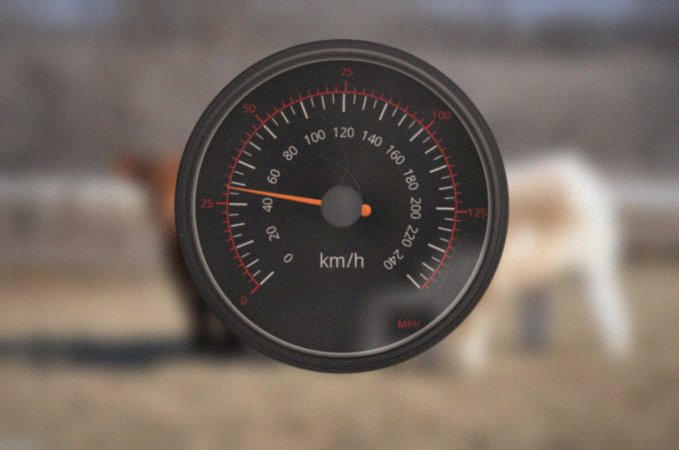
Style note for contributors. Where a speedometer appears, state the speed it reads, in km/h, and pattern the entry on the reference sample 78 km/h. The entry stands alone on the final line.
47.5 km/h
